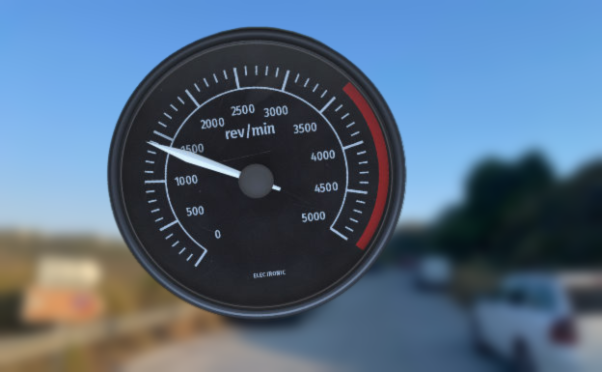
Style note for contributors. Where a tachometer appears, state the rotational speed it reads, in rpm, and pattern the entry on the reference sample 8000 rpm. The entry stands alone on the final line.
1400 rpm
